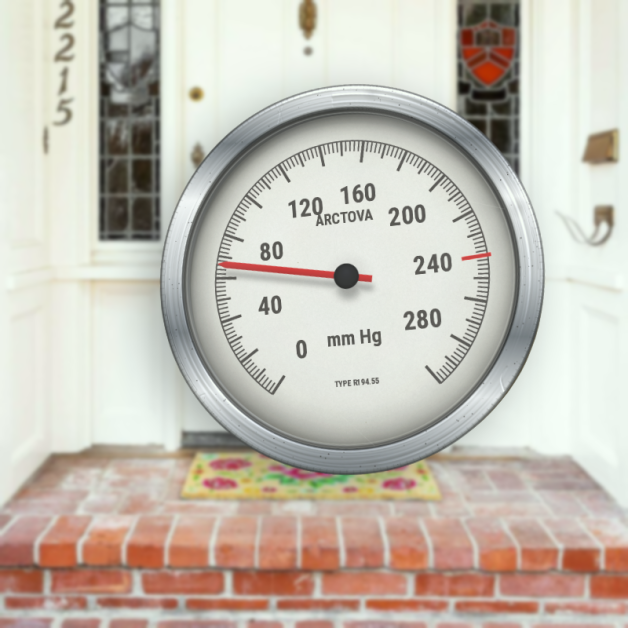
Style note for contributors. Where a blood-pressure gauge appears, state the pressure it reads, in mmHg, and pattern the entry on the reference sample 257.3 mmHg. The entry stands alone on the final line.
66 mmHg
